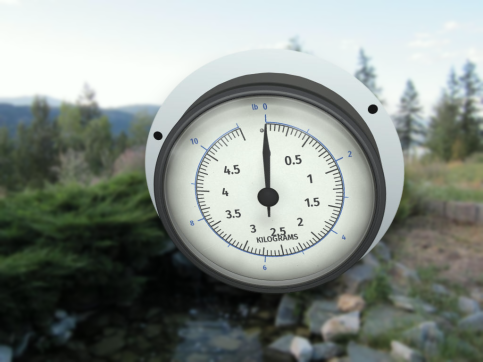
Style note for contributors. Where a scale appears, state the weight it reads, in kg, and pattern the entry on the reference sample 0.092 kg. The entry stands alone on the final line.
0 kg
